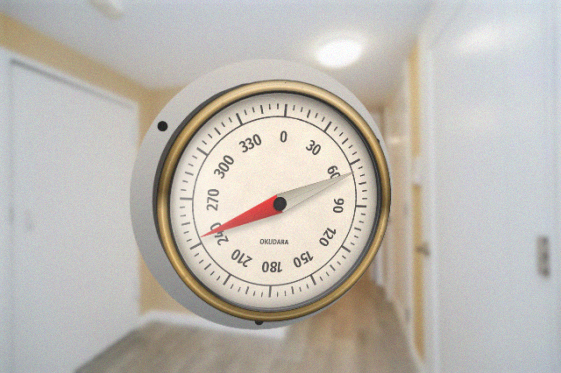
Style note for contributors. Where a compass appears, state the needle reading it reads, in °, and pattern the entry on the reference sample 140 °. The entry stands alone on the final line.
245 °
